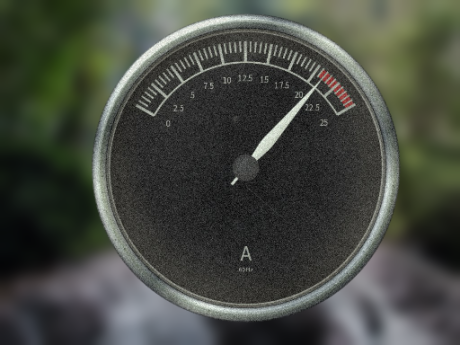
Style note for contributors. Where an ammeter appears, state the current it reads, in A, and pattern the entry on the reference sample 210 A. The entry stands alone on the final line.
21 A
